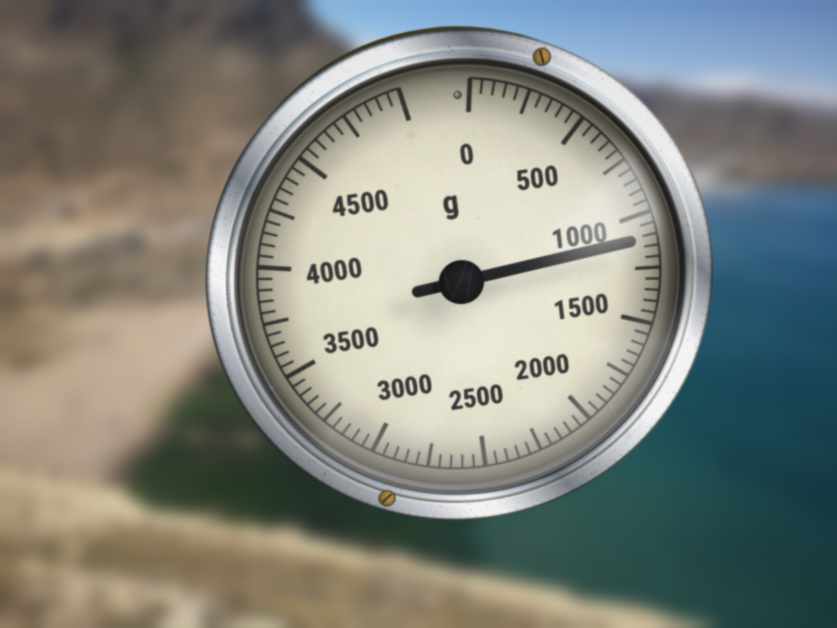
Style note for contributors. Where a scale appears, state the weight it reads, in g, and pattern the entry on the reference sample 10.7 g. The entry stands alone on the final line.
1100 g
